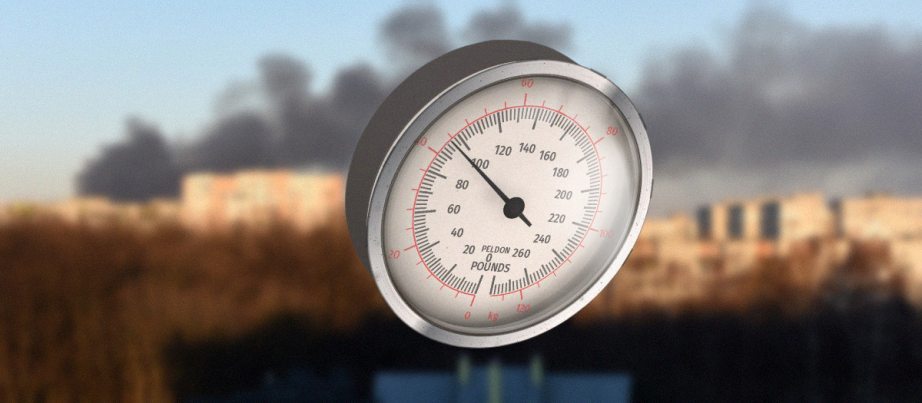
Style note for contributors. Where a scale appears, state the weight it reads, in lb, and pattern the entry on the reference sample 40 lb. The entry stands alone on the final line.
96 lb
